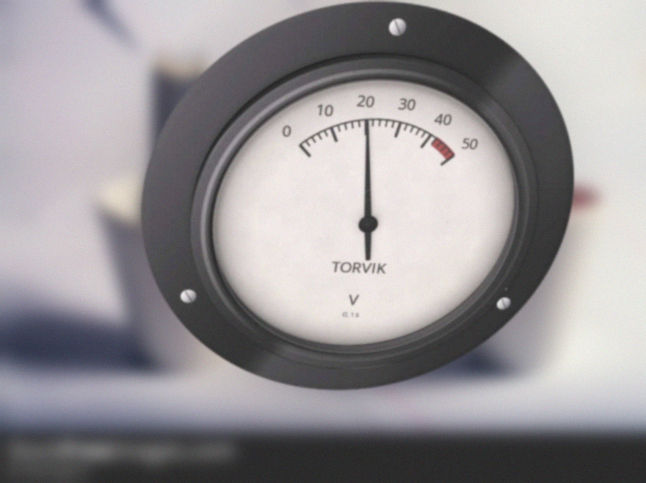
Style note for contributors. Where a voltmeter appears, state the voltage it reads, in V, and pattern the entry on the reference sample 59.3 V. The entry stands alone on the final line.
20 V
